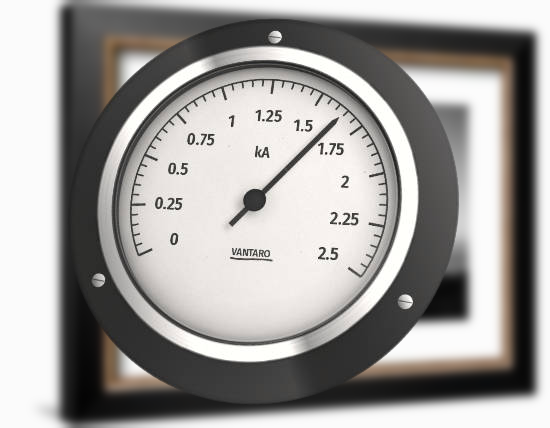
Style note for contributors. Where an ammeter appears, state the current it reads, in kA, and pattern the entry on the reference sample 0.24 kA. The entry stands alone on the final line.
1.65 kA
